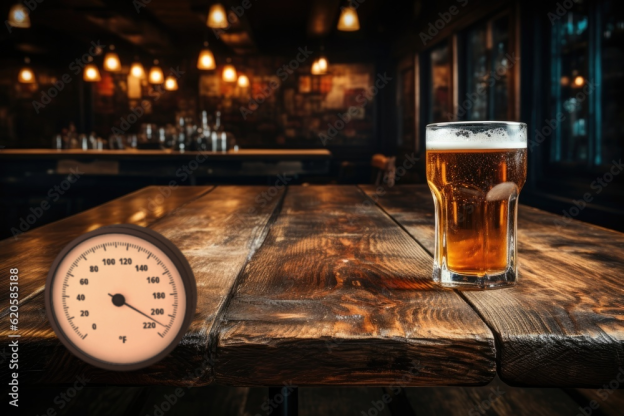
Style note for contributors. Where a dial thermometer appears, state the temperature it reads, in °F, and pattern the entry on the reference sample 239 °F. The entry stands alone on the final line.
210 °F
